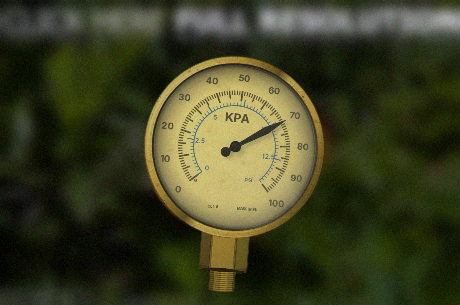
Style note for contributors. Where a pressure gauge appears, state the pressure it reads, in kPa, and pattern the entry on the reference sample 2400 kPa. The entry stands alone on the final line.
70 kPa
